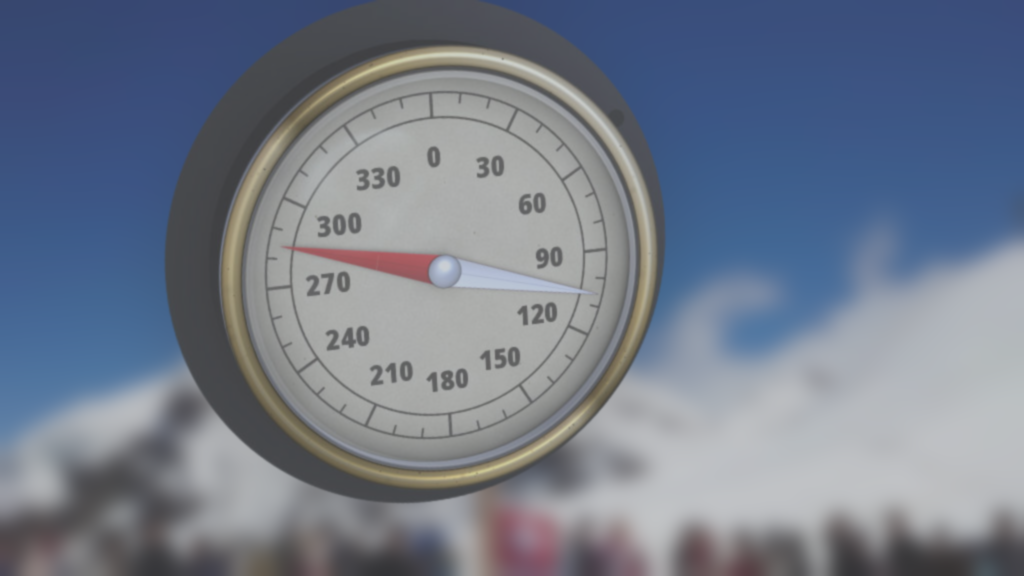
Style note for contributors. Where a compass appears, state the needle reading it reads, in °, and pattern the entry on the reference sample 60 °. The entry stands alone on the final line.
285 °
